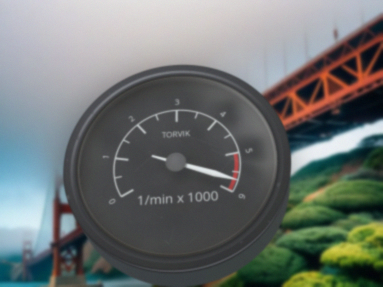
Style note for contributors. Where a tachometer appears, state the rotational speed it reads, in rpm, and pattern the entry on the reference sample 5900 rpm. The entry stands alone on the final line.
5750 rpm
